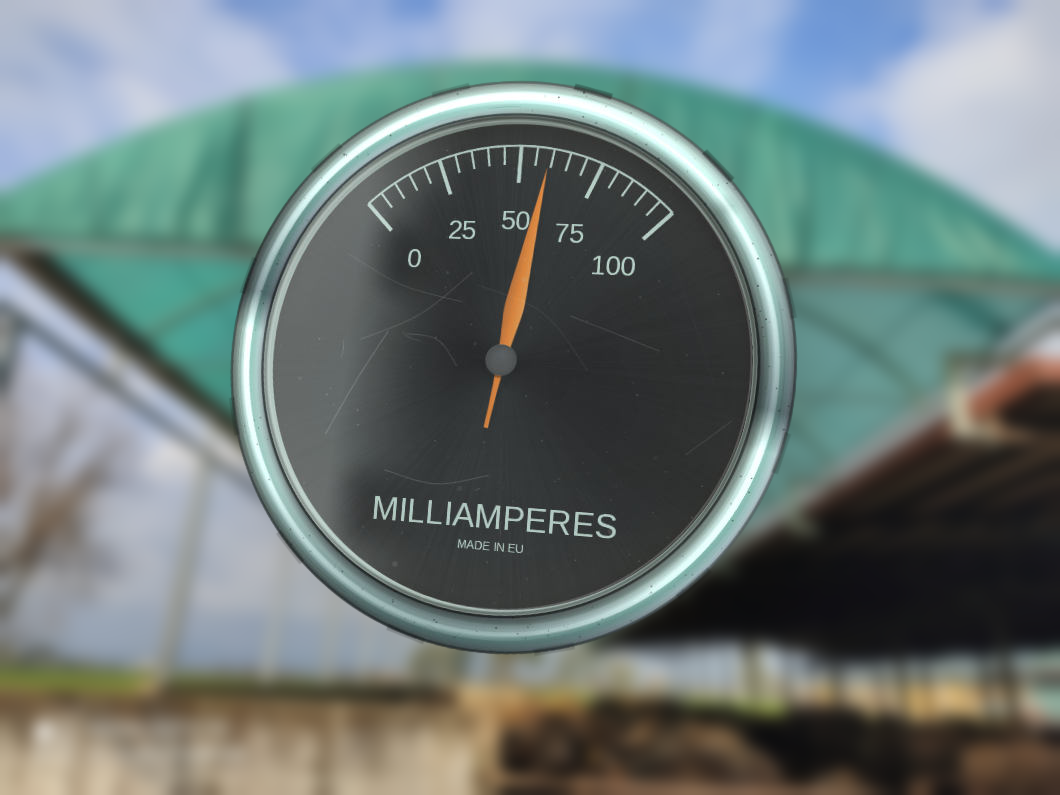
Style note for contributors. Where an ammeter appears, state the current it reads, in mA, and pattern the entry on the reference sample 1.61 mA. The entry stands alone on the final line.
60 mA
